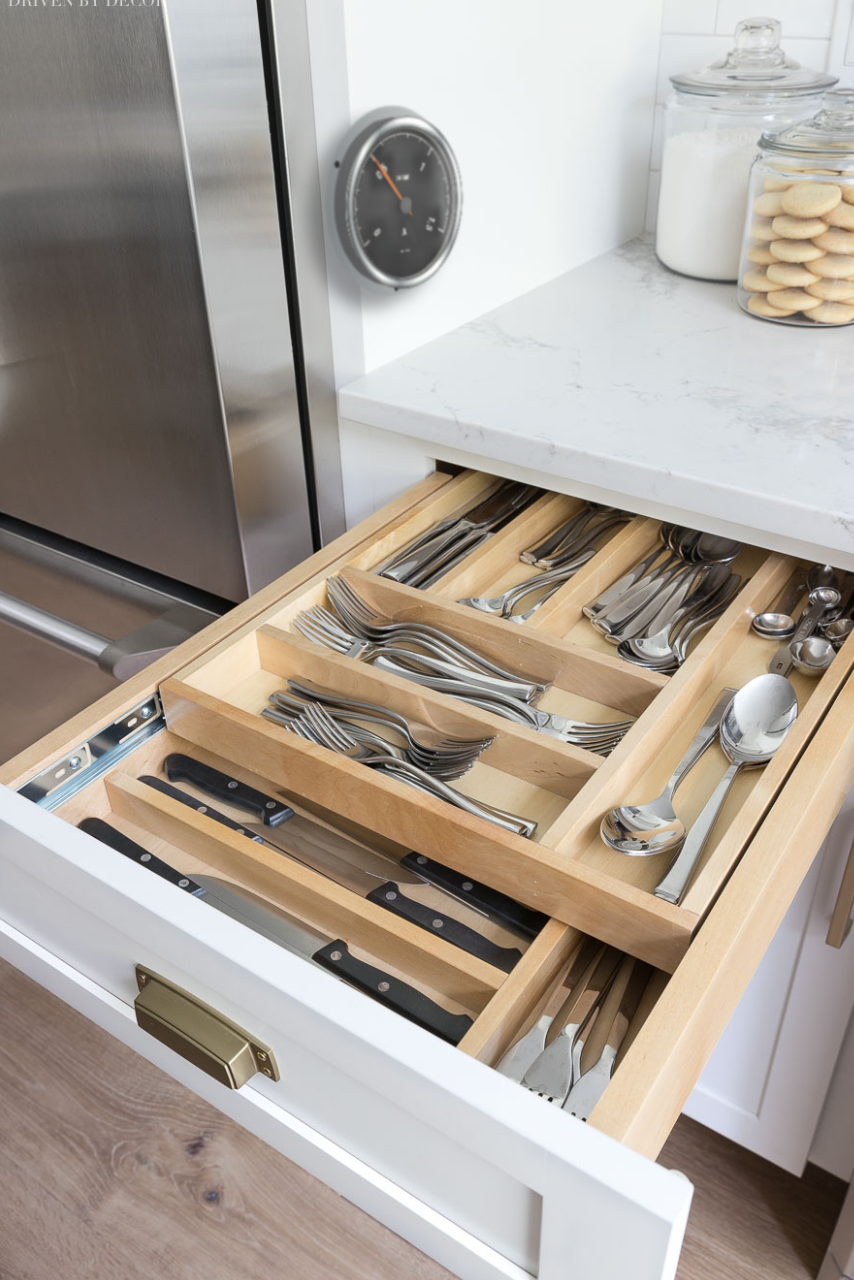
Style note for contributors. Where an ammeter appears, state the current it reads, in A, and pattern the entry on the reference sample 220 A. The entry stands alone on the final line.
0.5 A
